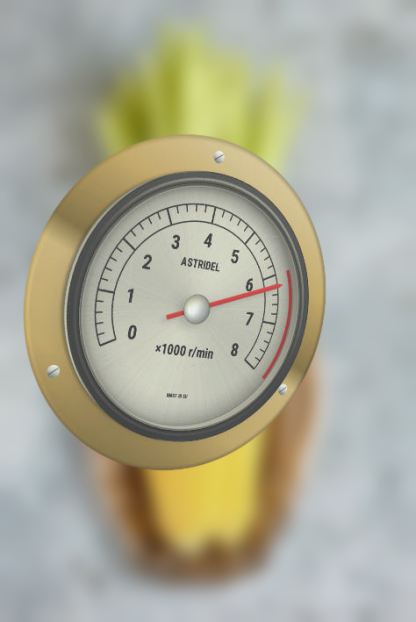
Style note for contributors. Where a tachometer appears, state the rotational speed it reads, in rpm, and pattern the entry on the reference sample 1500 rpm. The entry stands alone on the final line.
6200 rpm
